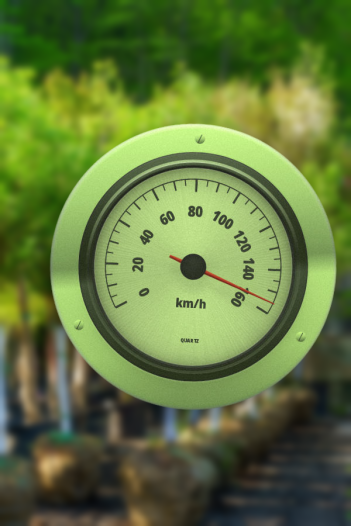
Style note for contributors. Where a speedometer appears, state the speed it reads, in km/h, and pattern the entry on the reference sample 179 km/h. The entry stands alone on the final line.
155 km/h
